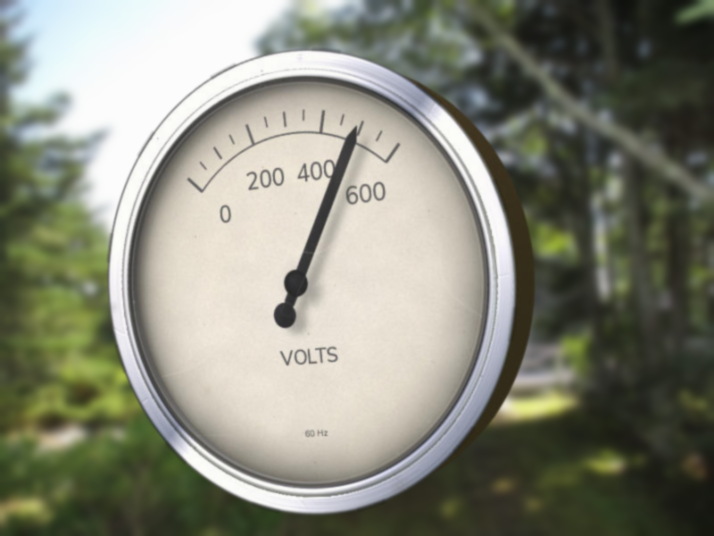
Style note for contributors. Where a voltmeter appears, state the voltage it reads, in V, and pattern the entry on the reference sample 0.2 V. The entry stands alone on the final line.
500 V
